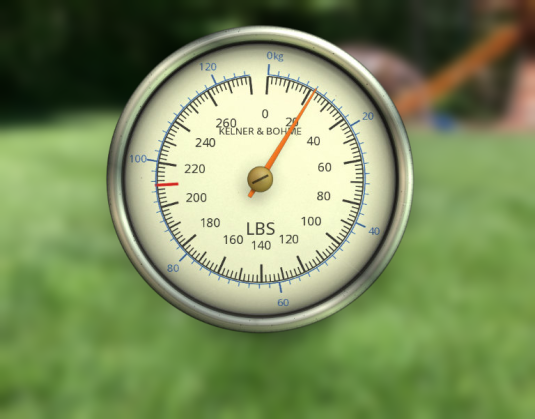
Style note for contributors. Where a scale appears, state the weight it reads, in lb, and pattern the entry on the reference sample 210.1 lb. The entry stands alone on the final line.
22 lb
